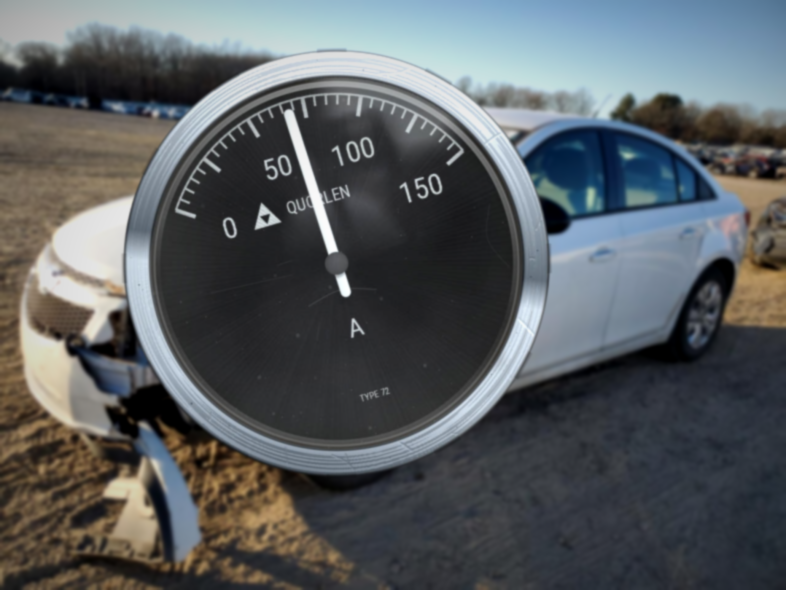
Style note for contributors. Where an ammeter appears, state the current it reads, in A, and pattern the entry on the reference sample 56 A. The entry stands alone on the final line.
67.5 A
